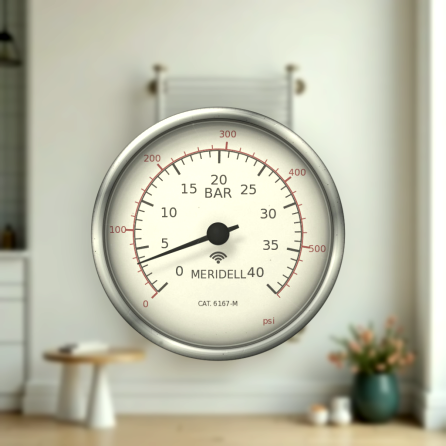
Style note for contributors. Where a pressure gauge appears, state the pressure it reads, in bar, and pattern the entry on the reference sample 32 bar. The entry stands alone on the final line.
3.5 bar
